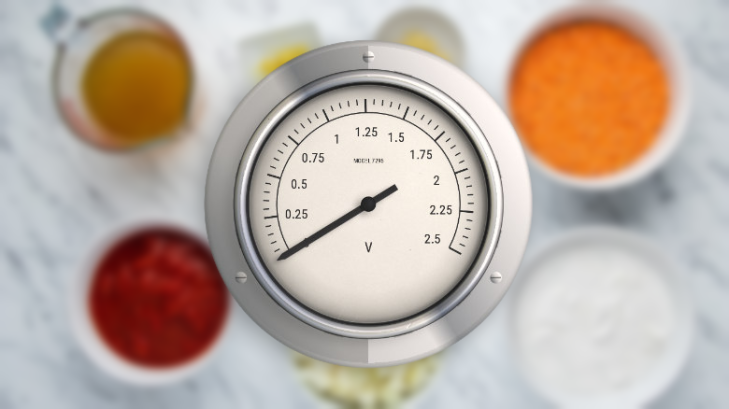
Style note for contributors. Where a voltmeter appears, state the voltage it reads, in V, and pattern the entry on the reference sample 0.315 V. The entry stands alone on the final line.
0 V
